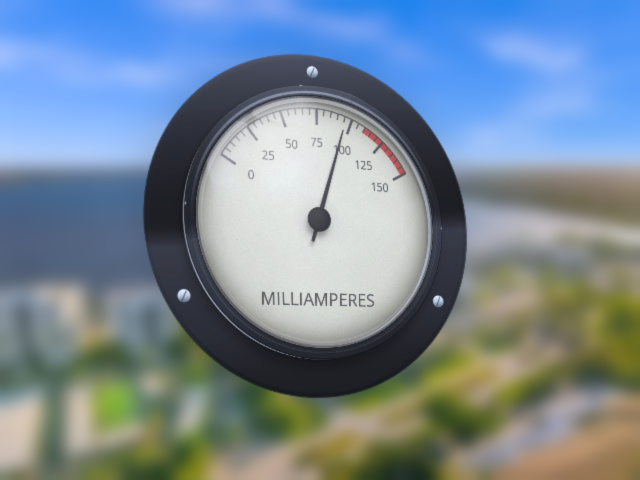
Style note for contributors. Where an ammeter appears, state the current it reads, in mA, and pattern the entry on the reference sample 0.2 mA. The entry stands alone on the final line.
95 mA
